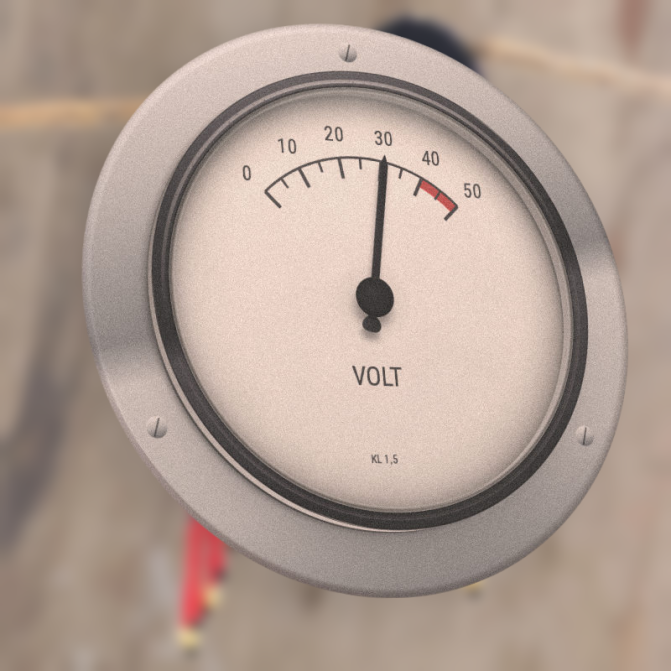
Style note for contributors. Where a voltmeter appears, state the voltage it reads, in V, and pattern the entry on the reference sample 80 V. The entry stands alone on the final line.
30 V
